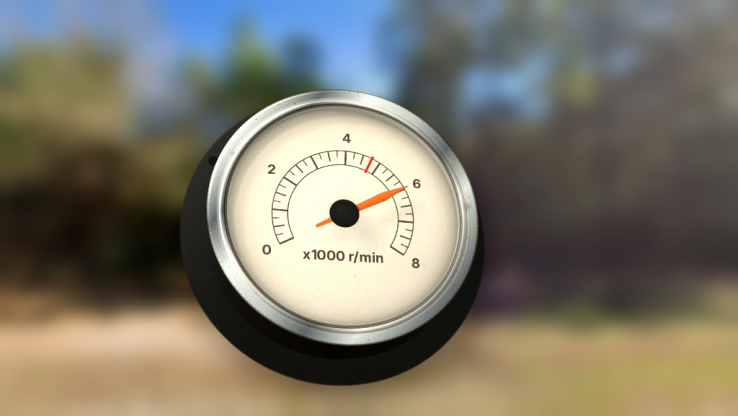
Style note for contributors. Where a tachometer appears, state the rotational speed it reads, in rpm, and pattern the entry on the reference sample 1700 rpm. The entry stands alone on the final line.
6000 rpm
